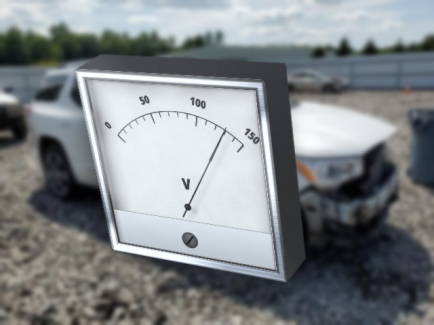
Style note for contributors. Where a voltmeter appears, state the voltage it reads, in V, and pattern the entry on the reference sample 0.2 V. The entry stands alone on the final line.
130 V
